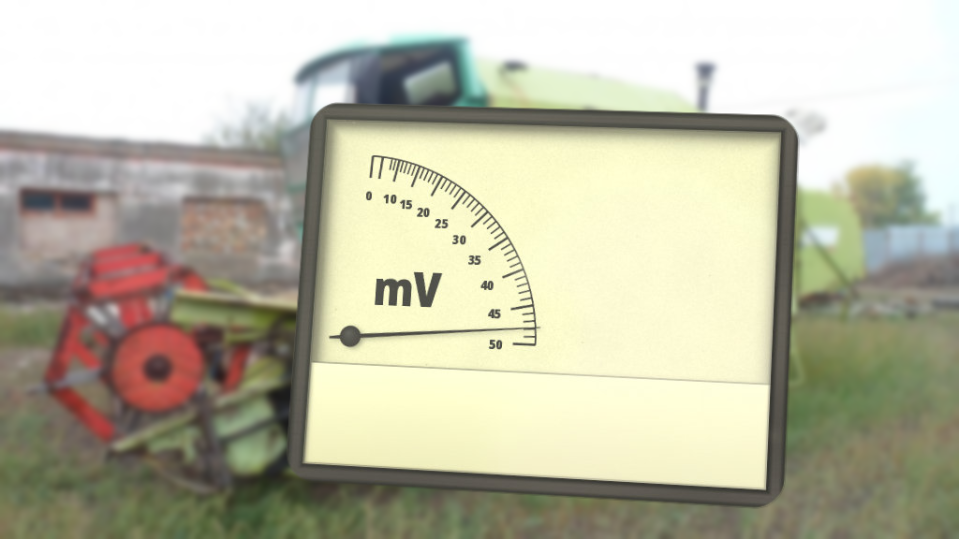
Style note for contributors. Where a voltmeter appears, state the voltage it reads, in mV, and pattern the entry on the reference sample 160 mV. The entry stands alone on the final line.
48 mV
